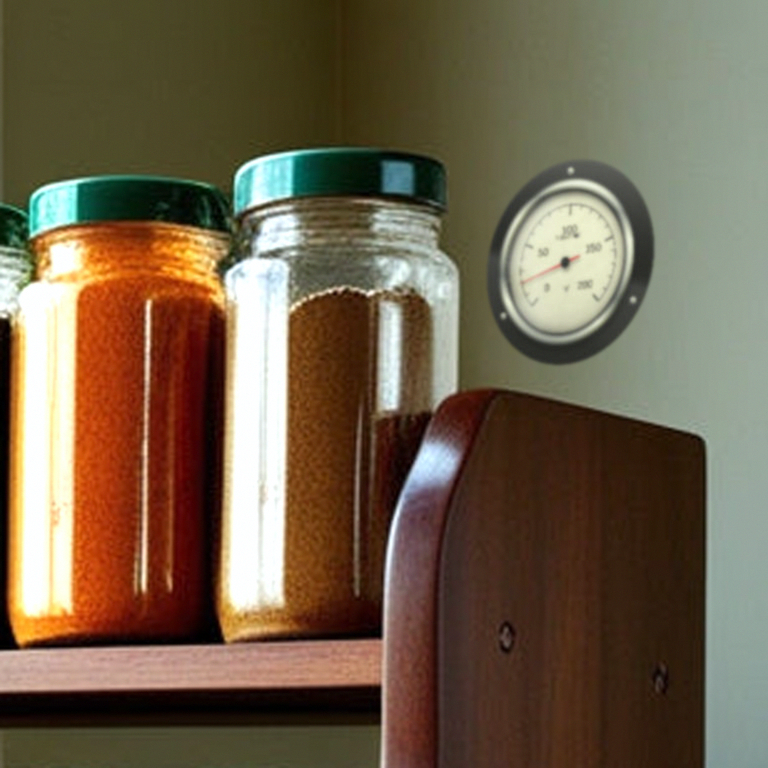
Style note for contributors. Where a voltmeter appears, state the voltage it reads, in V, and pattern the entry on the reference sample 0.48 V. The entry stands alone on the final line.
20 V
